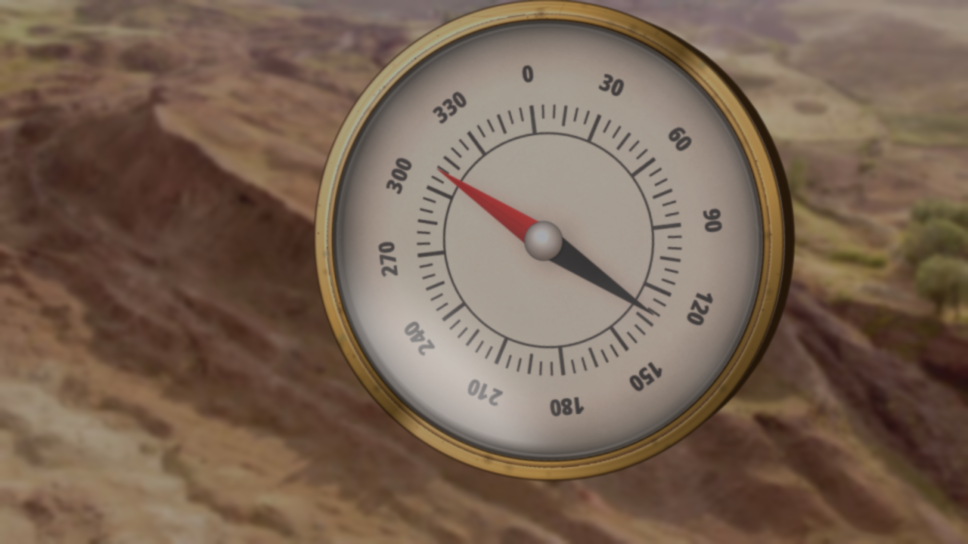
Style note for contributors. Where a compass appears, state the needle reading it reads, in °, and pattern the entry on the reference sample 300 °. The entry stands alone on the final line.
310 °
